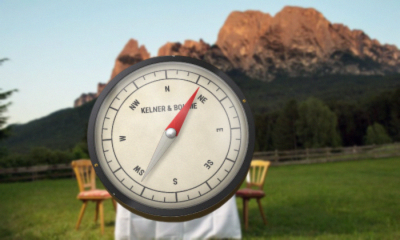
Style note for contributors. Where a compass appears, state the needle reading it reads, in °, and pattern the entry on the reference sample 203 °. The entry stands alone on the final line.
35 °
